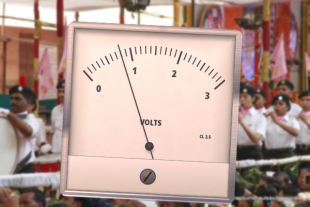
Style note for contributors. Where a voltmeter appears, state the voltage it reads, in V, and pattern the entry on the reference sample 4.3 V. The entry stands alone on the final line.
0.8 V
